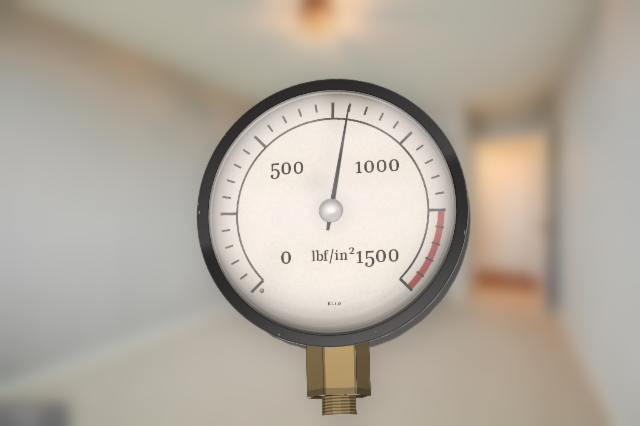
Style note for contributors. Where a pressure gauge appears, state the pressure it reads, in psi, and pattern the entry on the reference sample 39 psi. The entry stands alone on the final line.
800 psi
